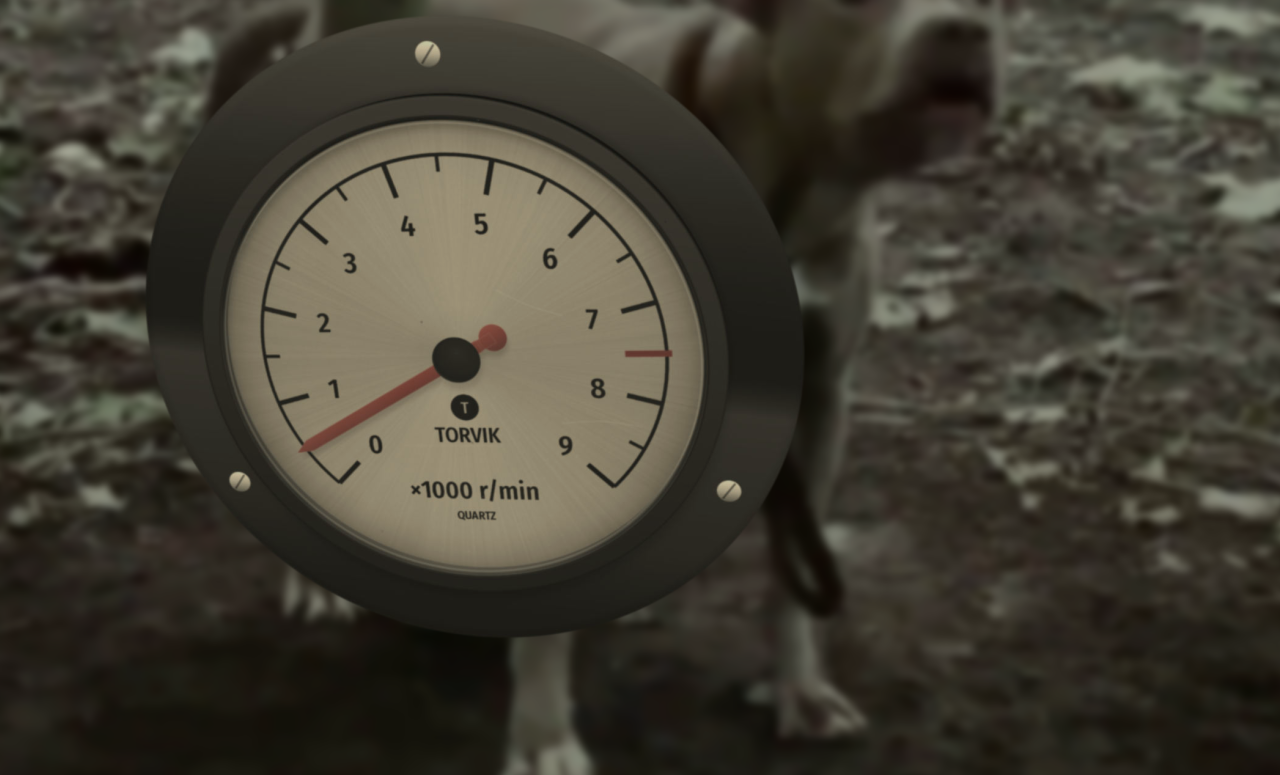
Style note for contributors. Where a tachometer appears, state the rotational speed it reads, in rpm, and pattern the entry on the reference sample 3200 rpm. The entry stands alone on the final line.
500 rpm
